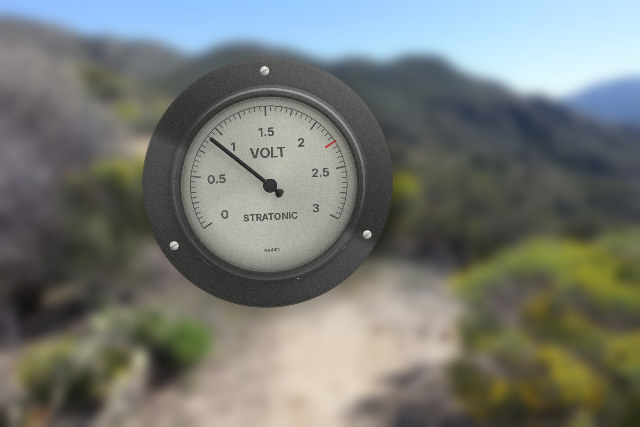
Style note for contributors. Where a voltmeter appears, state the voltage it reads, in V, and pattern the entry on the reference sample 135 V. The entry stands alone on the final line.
0.9 V
